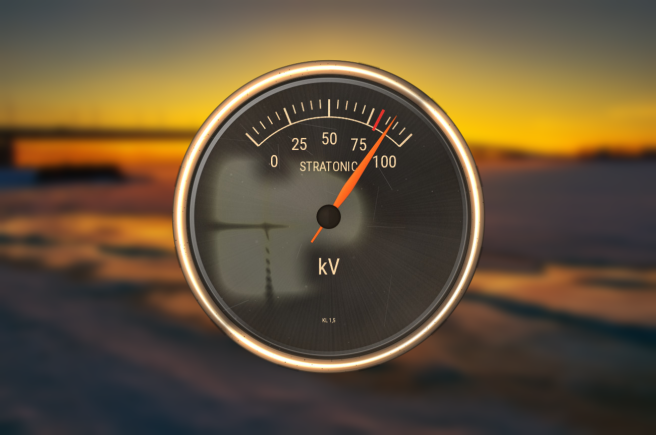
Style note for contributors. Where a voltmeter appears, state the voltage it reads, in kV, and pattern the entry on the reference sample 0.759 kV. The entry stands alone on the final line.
87.5 kV
